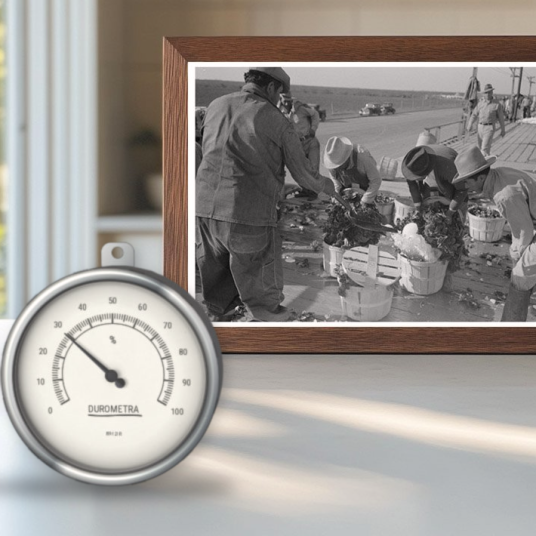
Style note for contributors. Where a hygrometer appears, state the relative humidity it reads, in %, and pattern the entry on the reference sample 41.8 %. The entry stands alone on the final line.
30 %
